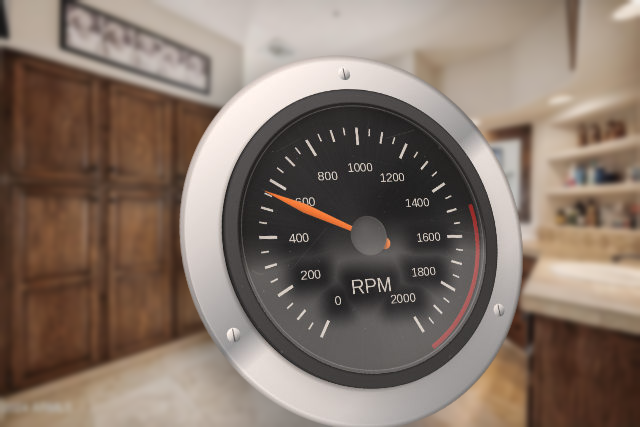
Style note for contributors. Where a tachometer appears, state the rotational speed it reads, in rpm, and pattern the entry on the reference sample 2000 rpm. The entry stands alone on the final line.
550 rpm
